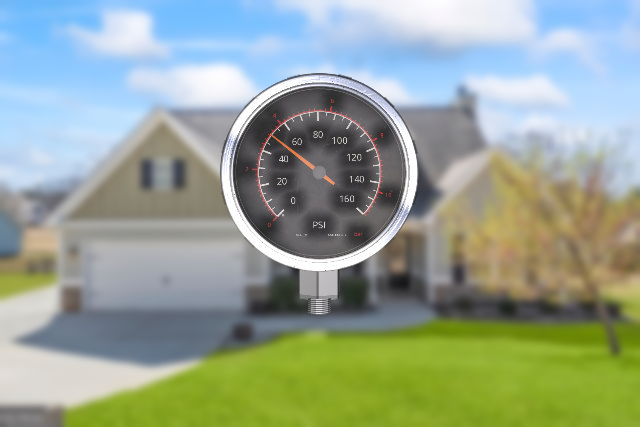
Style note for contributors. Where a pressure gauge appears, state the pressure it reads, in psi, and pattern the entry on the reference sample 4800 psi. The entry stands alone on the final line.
50 psi
